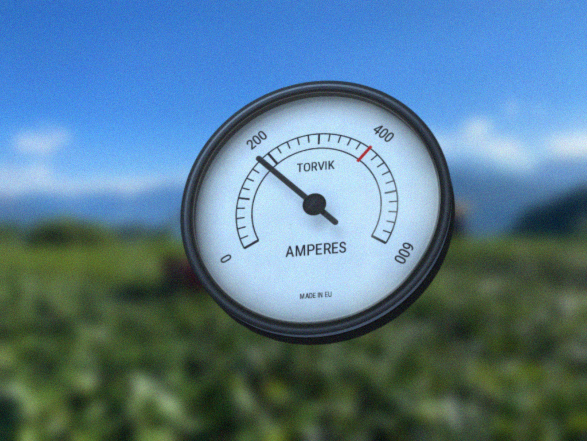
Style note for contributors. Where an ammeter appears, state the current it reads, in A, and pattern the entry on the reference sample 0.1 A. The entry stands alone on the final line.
180 A
